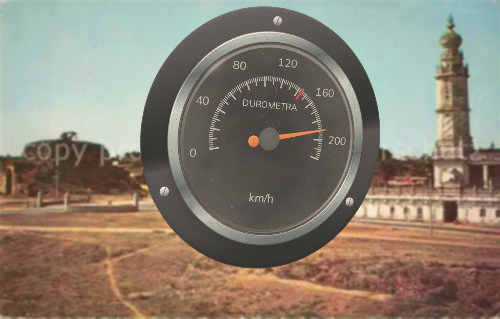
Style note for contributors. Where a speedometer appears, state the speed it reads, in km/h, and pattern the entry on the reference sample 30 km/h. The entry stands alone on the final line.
190 km/h
